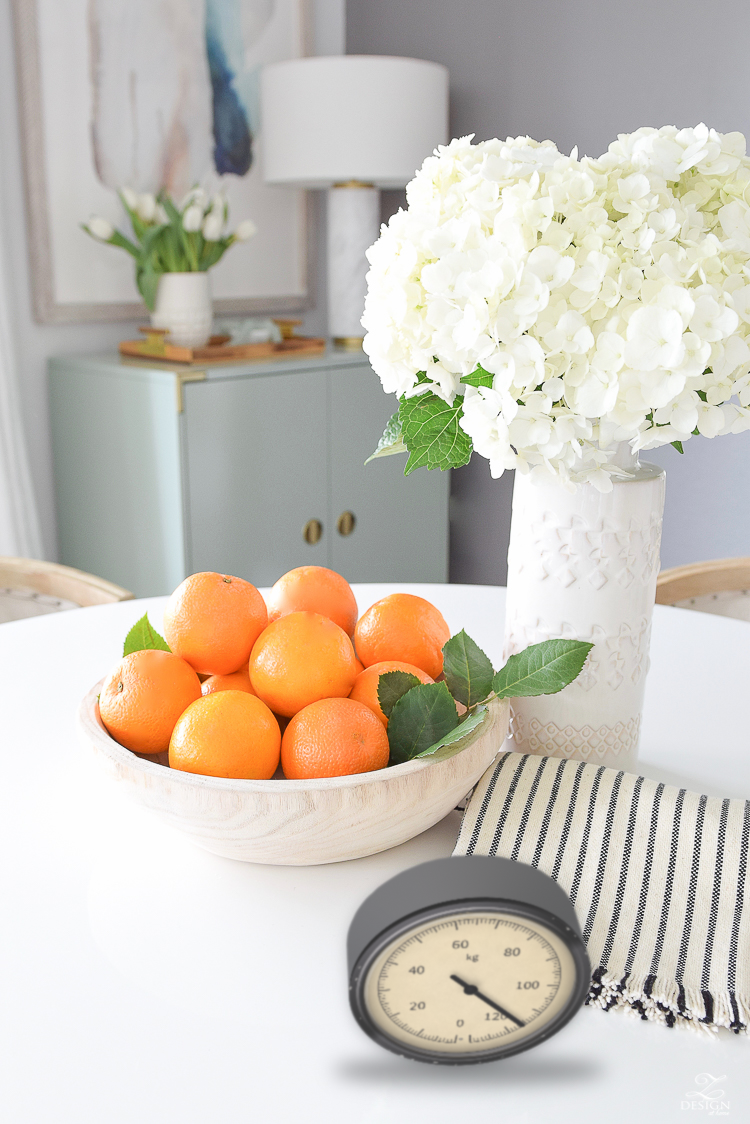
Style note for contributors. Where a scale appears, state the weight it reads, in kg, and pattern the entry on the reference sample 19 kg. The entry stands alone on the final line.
115 kg
